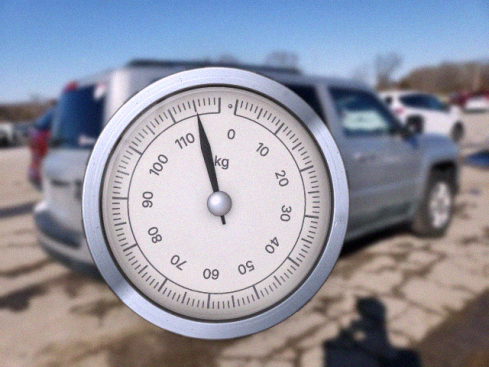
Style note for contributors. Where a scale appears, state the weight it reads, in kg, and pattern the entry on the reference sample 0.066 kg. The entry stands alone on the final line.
115 kg
